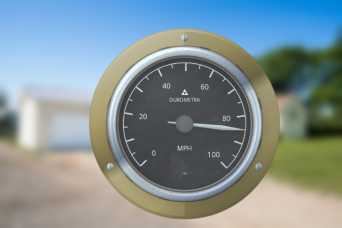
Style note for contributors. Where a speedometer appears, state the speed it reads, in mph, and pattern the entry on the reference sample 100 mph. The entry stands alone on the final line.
85 mph
